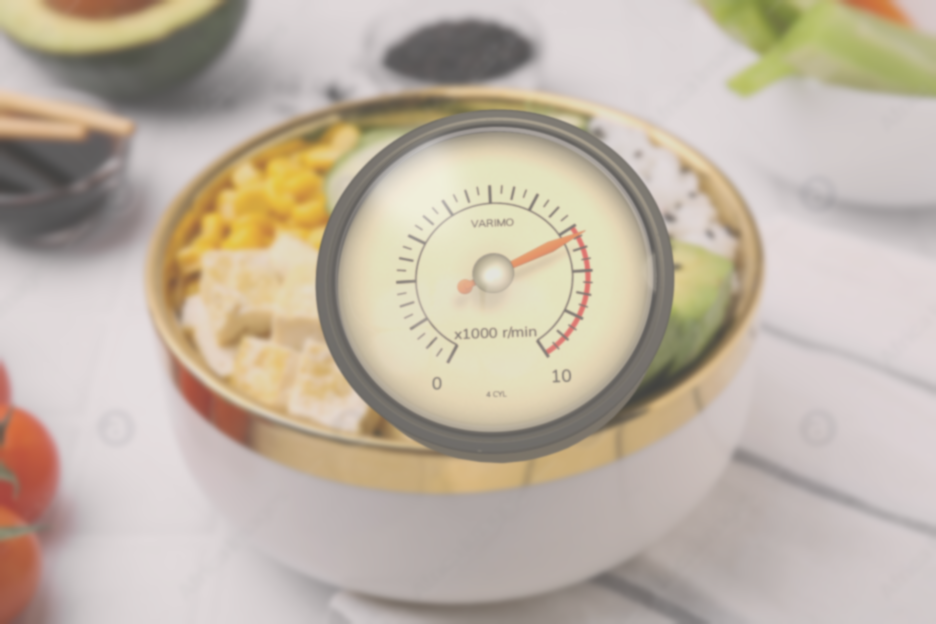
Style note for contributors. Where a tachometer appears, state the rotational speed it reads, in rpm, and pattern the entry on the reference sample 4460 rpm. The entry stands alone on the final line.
7250 rpm
